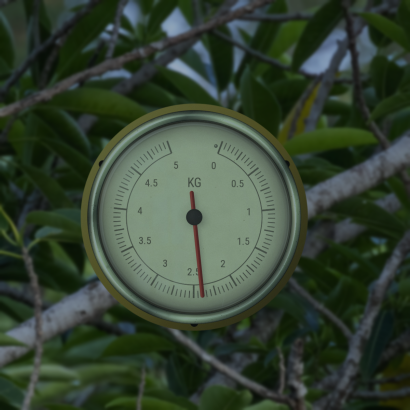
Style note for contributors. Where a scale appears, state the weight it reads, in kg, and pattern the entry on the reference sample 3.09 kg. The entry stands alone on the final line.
2.4 kg
